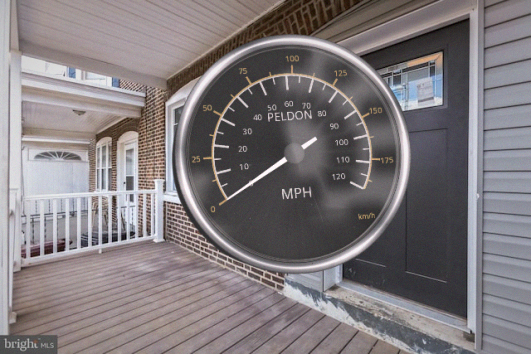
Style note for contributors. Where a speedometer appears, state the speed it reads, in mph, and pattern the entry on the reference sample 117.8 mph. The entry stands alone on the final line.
0 mph
